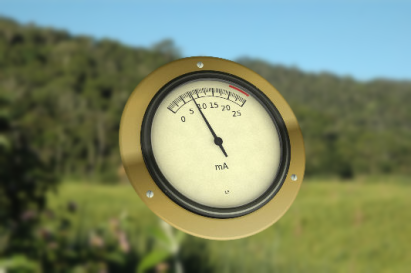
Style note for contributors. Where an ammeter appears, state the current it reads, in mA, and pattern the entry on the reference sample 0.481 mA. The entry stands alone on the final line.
7.5 mA
